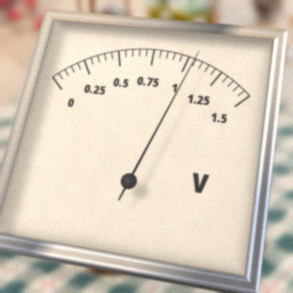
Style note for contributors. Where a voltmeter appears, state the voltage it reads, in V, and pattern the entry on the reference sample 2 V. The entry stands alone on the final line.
1.05 V
